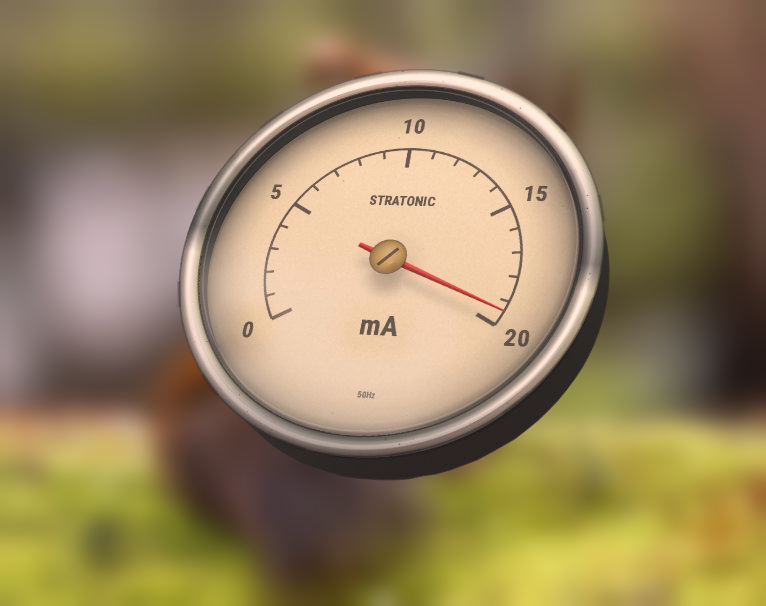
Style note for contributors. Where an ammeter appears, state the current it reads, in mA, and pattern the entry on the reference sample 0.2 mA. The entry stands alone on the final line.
19.5 mA
